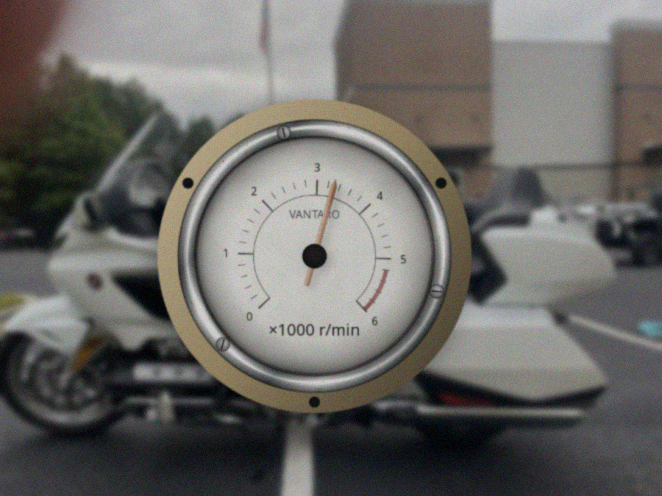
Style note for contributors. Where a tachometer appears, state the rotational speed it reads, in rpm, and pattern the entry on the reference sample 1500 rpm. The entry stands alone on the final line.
3300 rpm
